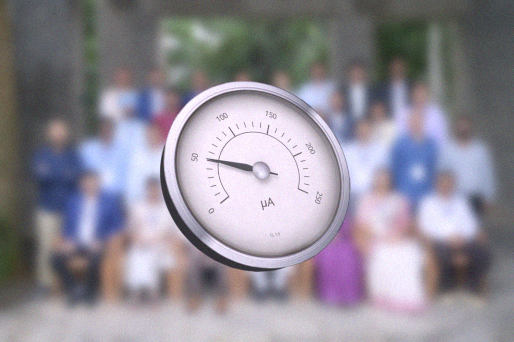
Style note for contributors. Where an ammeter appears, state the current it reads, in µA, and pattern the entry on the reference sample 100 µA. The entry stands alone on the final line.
50 µA
